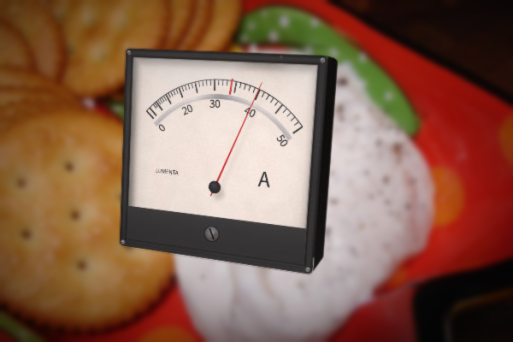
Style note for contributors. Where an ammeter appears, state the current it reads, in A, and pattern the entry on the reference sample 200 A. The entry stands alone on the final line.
40 A
